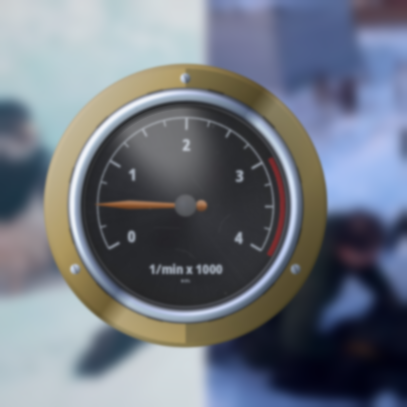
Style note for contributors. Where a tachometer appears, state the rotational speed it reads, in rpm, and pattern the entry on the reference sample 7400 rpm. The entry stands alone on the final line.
500 rpm
